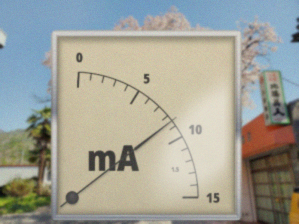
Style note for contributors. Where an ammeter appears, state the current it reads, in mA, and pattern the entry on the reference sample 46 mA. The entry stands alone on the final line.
8.5 mA
